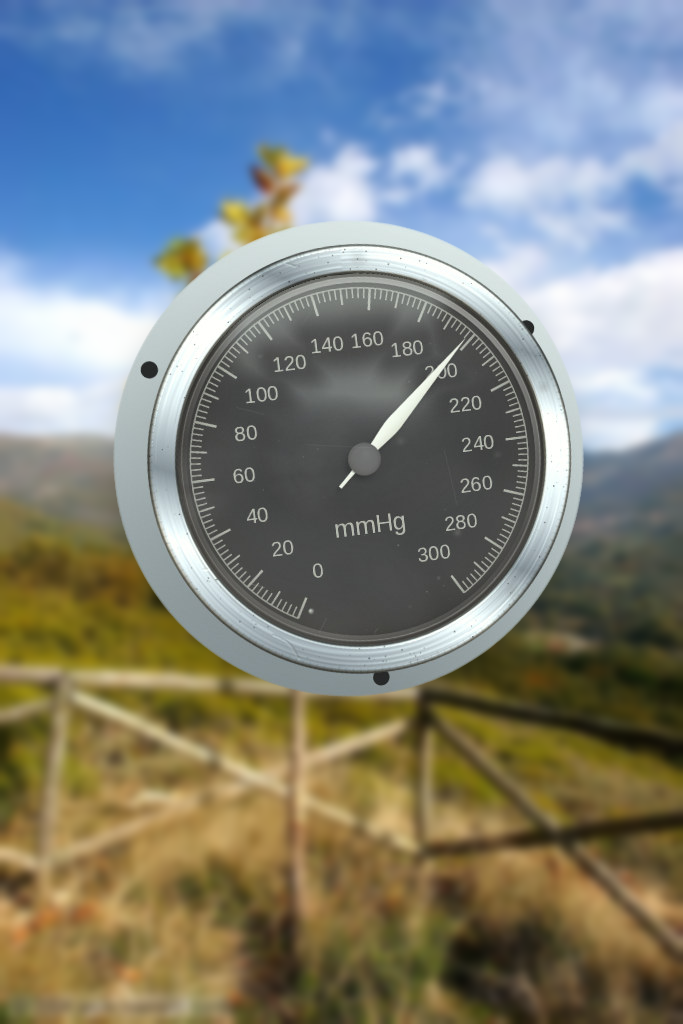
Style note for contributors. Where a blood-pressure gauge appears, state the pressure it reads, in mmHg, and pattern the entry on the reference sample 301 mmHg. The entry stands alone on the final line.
198 mmHg
